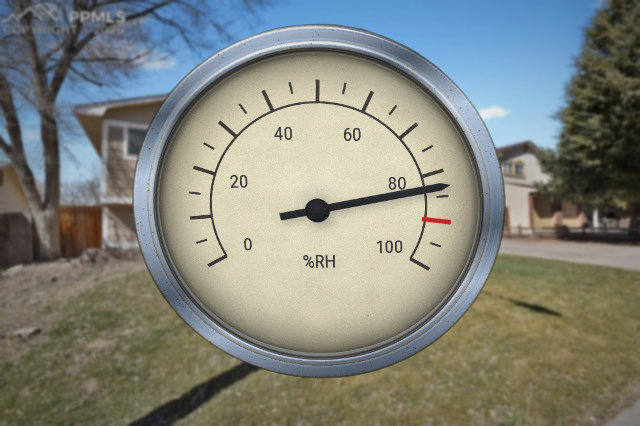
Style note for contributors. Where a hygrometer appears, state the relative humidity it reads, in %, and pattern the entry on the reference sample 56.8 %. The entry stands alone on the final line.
82.5 %
